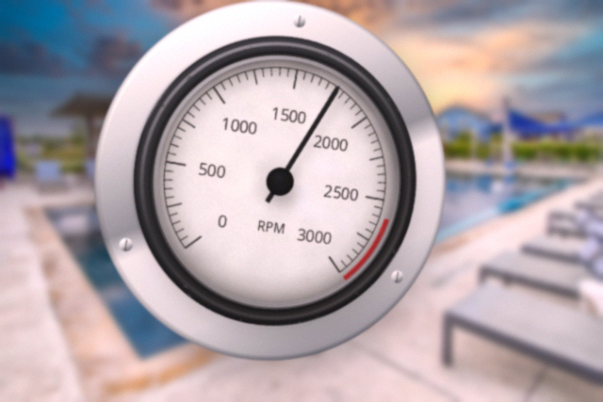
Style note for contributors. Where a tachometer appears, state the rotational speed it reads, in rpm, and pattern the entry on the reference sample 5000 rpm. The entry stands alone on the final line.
1750 rpm
